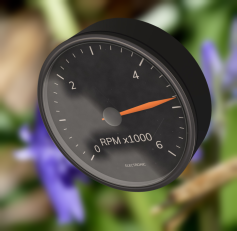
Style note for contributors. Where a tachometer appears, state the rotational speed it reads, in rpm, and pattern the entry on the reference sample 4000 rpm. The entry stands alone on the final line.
4800 rpm
